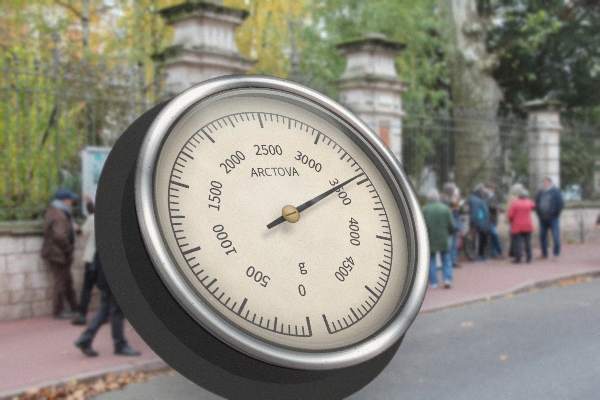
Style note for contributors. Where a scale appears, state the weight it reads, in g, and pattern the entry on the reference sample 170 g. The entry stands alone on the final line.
3450 g
